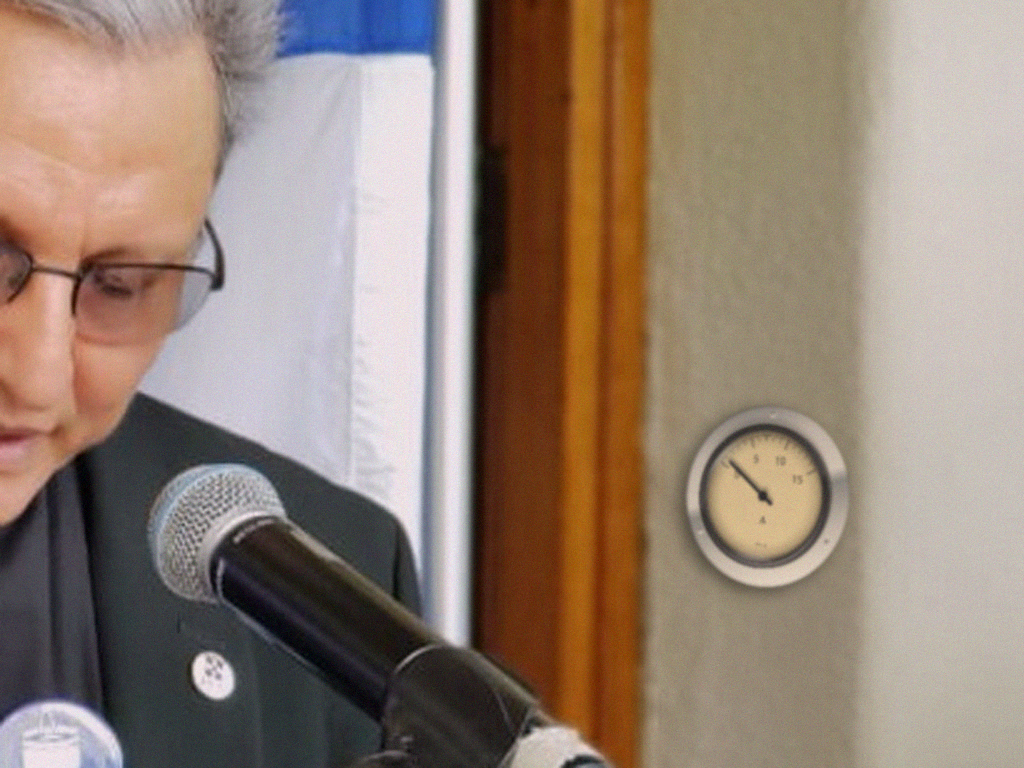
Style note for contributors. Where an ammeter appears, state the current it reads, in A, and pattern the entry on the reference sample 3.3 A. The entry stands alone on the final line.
1 A
